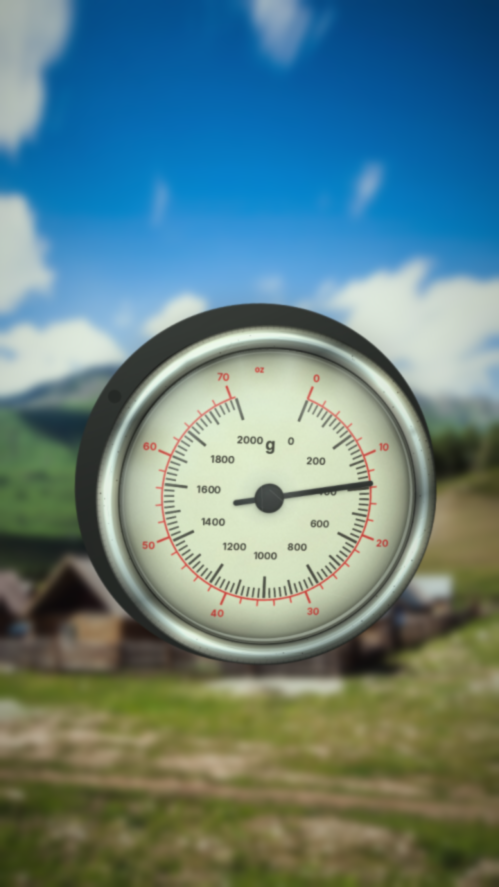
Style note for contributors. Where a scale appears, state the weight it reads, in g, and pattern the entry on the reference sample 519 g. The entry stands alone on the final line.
380 g
